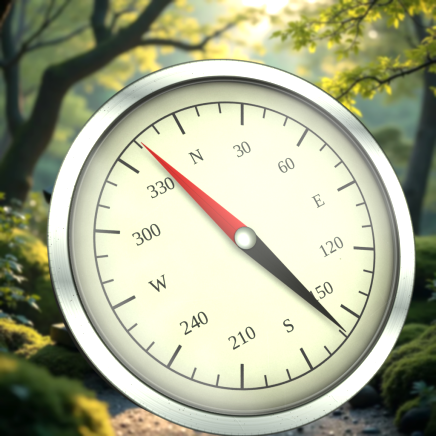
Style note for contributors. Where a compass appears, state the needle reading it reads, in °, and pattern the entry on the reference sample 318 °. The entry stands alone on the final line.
340 °
